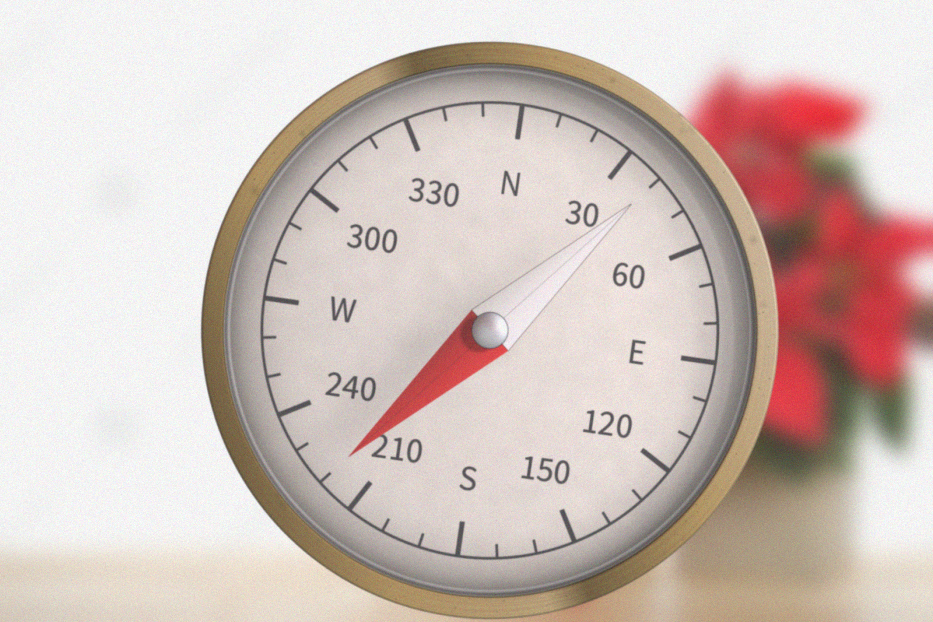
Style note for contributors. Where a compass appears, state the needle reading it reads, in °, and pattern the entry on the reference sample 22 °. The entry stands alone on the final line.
220 °
